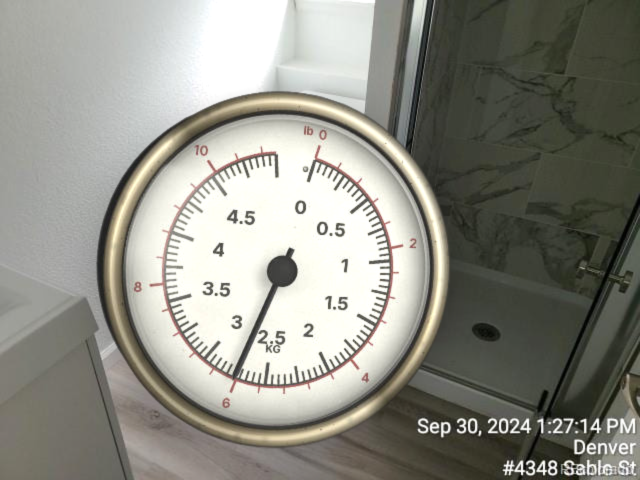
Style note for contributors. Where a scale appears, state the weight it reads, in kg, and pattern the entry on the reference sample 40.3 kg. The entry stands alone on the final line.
2.75 kg
